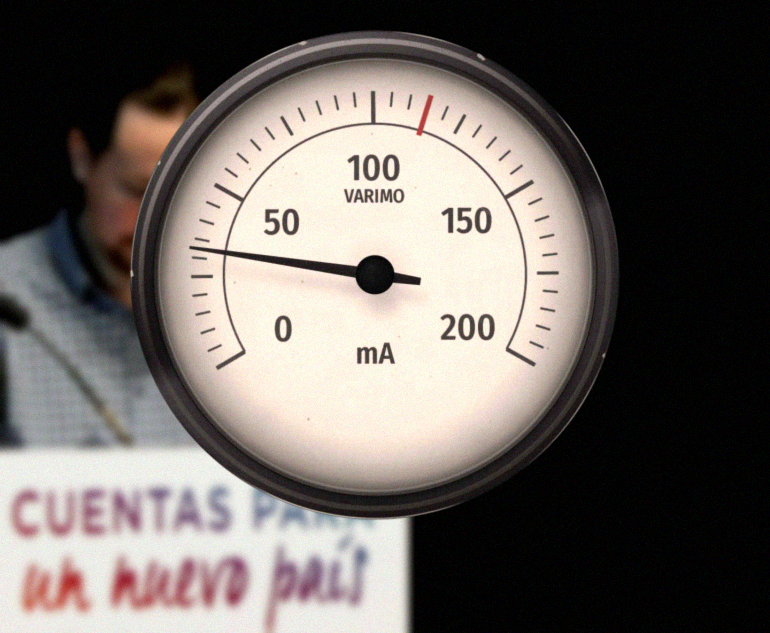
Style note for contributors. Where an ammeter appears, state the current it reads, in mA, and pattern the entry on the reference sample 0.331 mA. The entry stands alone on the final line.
32.5 mA
